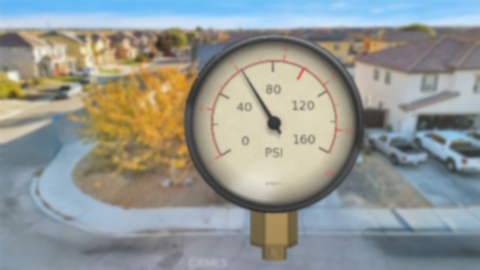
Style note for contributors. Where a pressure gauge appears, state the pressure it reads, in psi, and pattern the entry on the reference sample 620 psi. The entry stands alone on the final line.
60 psi
